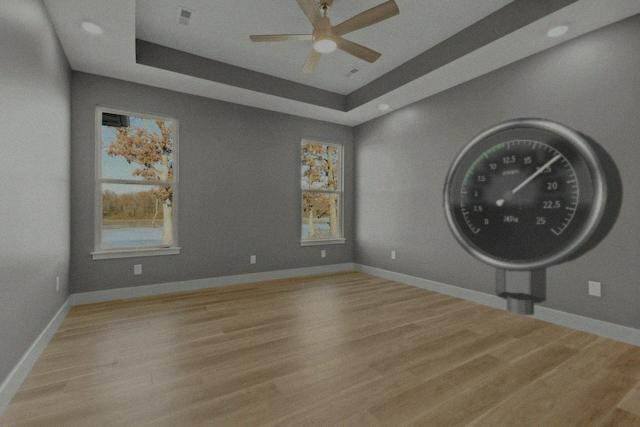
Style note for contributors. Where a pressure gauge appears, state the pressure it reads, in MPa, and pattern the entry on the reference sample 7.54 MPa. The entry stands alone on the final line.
17.5 MPa
